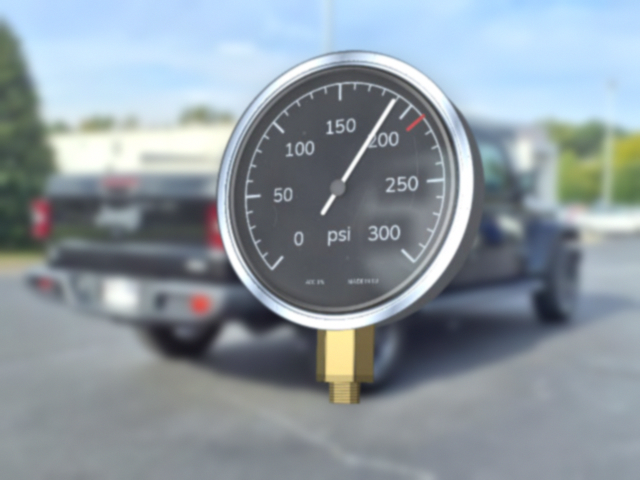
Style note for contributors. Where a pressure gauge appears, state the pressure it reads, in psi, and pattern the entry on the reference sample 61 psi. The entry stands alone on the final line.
190 psi
